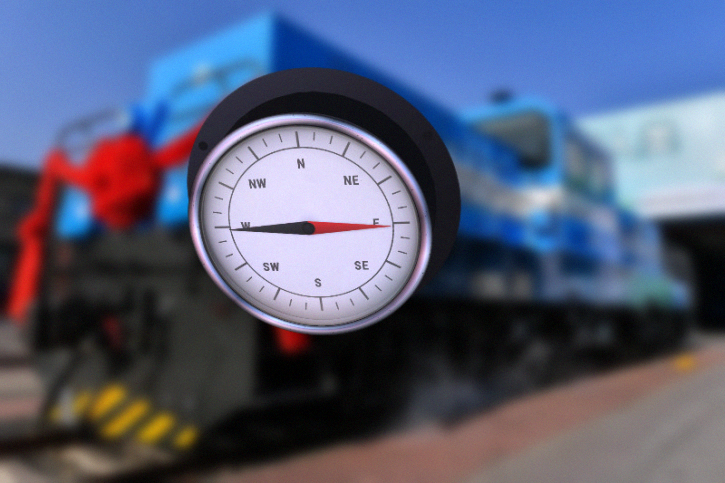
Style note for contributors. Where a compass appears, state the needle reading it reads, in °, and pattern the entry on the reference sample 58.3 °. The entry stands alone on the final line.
90 °
